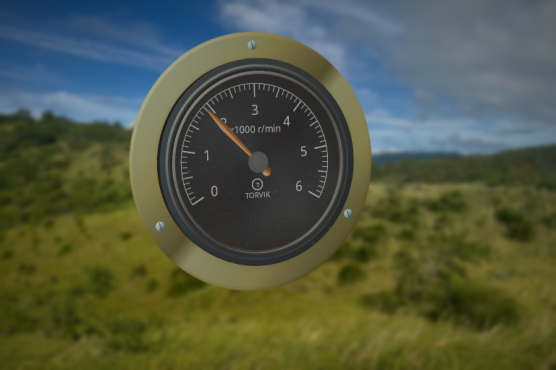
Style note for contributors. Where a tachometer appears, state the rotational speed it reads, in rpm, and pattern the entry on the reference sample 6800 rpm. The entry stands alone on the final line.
1900 rpm
